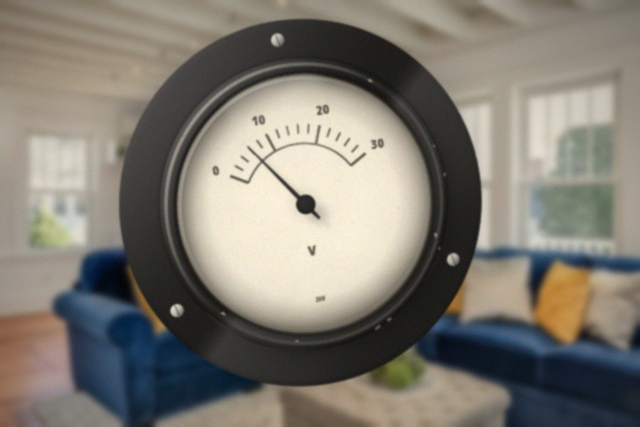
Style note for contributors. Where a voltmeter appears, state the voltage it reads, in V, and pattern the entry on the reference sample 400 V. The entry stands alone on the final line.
6 V
